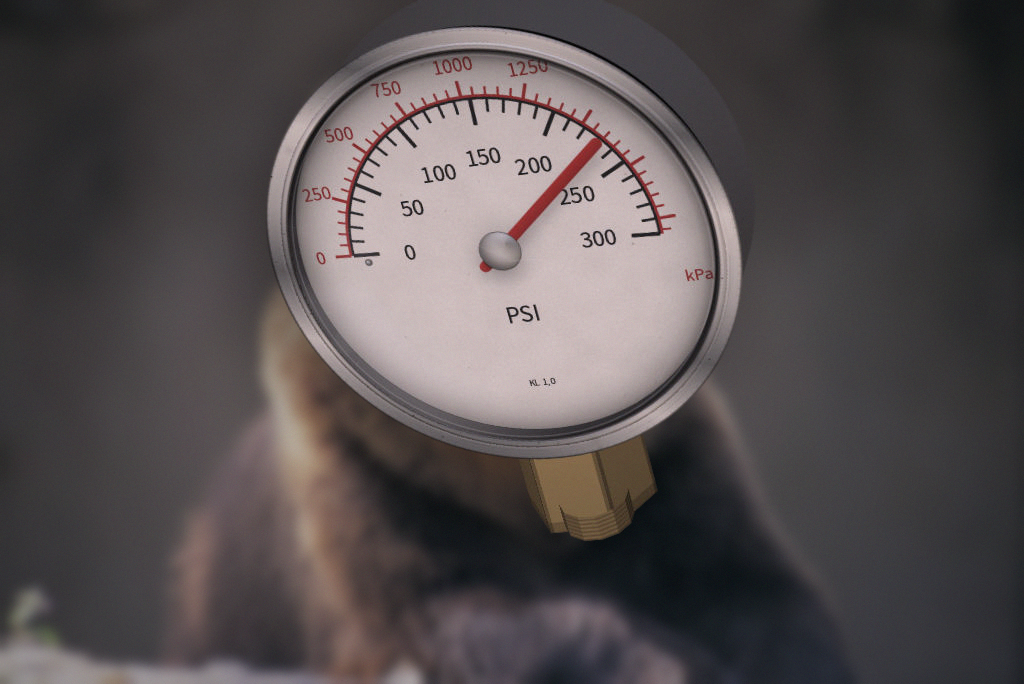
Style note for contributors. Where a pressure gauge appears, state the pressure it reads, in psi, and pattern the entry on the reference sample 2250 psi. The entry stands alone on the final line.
230 psi
